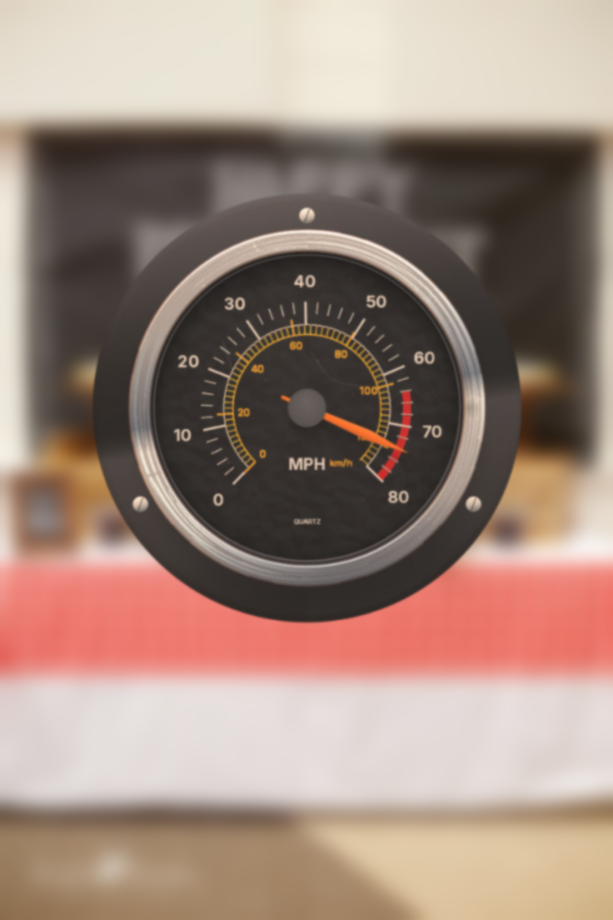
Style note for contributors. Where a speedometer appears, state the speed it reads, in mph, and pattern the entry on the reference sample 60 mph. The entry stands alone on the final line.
74 mph
